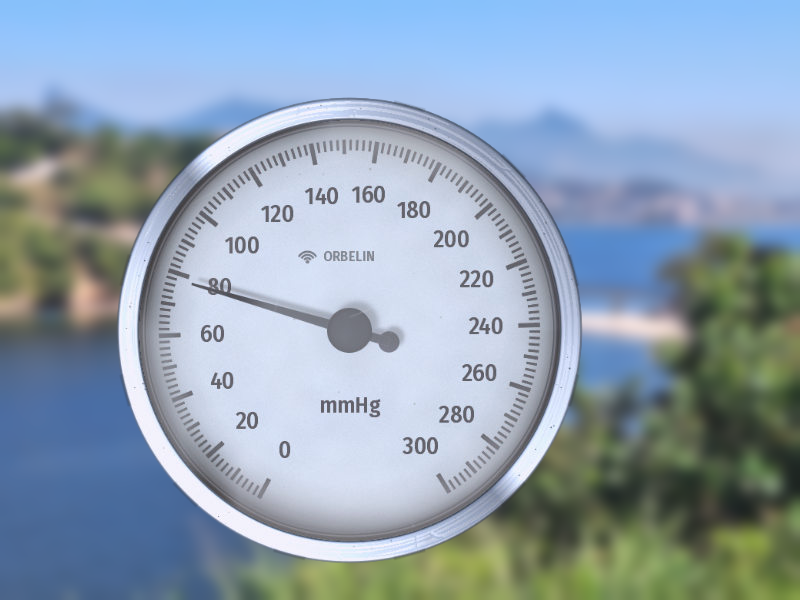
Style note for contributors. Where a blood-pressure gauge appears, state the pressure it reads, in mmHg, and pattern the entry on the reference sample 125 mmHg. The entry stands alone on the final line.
78 mmHg
